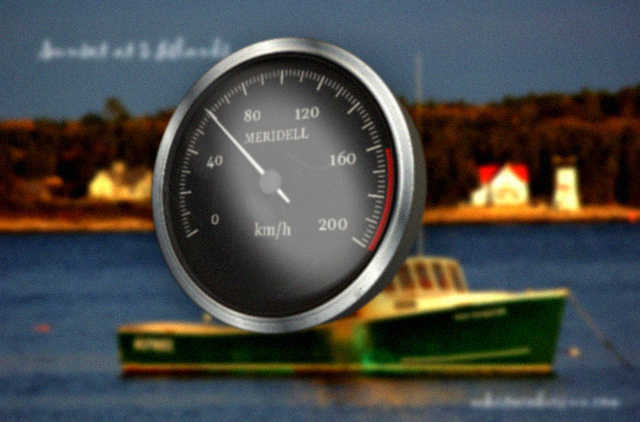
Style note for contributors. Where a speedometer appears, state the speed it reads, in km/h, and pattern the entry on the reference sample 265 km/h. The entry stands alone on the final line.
60 km/h
